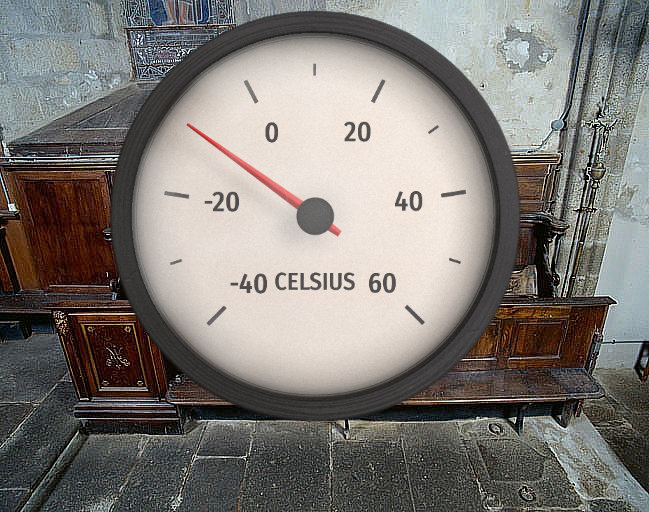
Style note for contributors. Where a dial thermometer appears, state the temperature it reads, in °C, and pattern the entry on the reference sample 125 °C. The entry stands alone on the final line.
-10 °C
